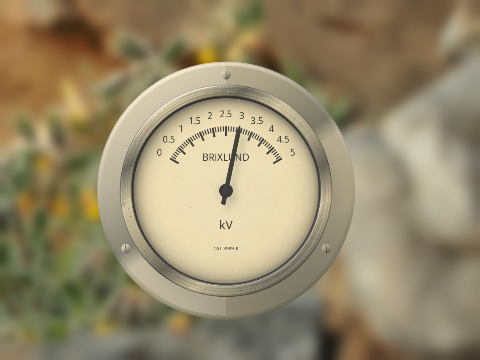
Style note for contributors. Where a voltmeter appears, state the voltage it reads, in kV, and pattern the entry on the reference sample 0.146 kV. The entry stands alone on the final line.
3 kV
